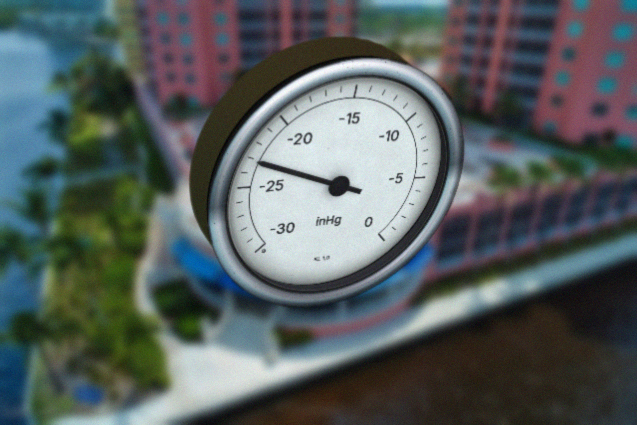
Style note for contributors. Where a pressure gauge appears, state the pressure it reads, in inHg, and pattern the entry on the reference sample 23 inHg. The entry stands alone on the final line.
-23 inHg
